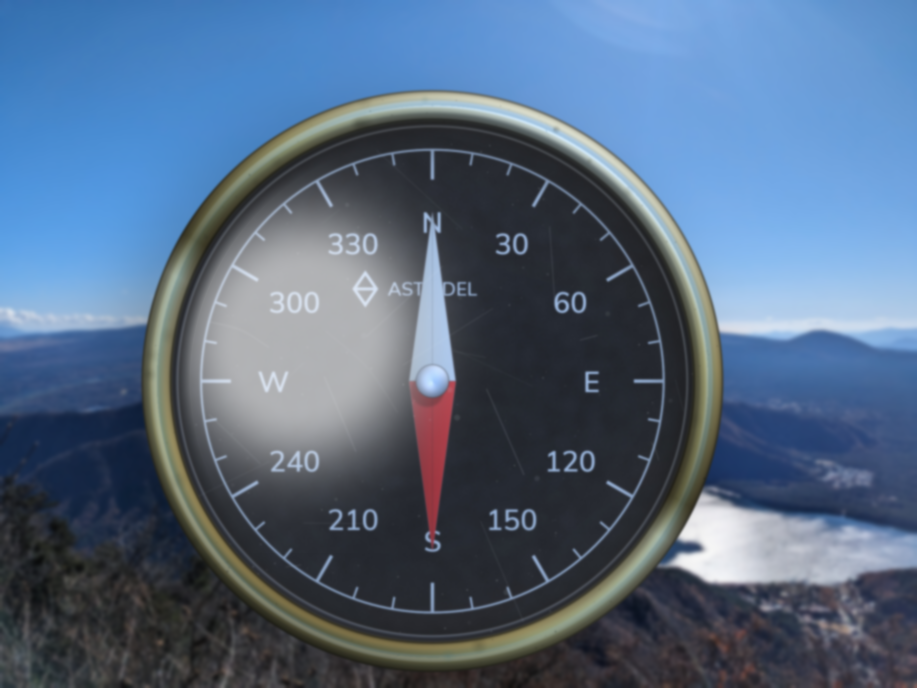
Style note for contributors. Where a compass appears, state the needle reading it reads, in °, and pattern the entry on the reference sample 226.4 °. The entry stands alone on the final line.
180 °
